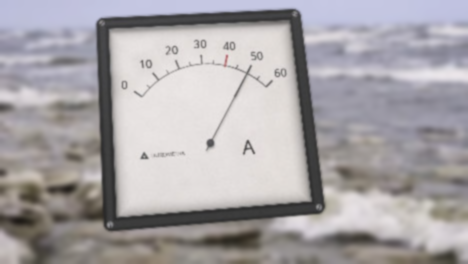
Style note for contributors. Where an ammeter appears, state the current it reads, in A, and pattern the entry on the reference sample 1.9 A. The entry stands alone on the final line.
50 A
